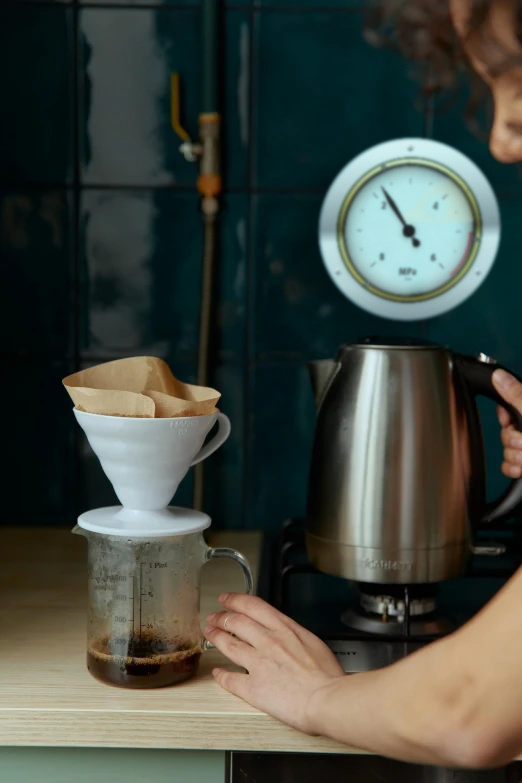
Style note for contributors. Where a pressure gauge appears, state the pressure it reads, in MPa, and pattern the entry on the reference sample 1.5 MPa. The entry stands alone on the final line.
2.25 MPa
